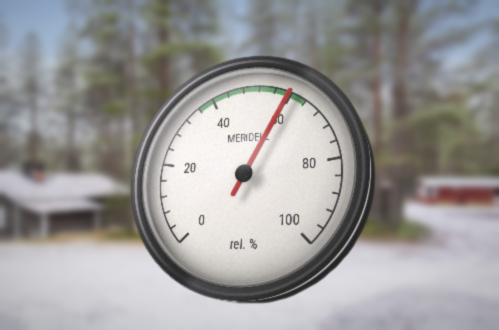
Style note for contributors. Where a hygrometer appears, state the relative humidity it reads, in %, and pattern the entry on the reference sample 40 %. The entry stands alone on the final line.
60 %
